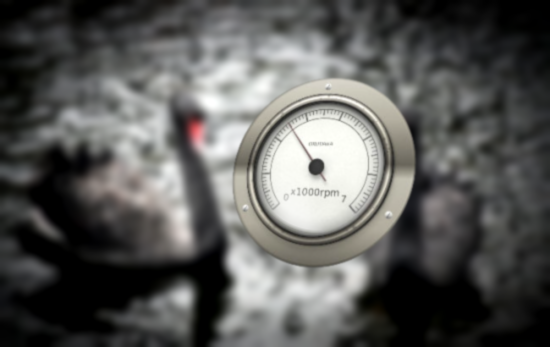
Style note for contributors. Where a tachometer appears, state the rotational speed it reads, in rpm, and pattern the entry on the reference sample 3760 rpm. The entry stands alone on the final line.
2500 rpm
